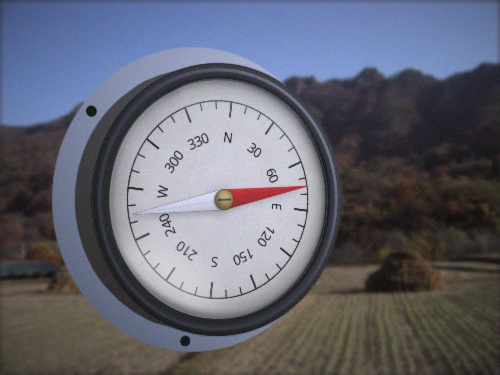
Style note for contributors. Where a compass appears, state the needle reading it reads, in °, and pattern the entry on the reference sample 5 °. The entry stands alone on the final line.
75 °
